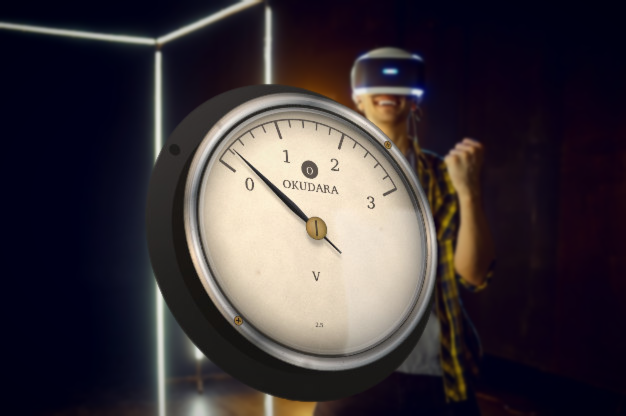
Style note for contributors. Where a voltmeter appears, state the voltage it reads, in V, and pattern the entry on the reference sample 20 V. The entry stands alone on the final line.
0.2 V
